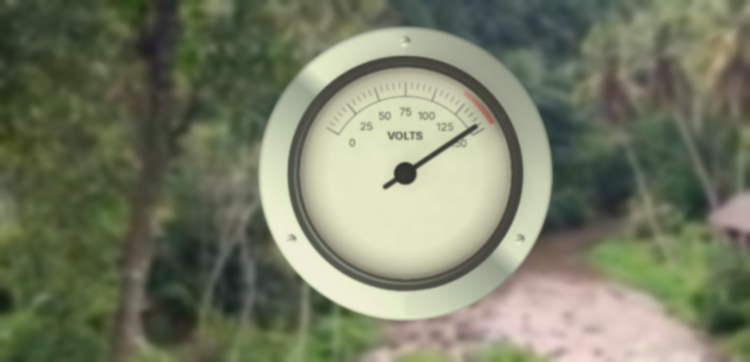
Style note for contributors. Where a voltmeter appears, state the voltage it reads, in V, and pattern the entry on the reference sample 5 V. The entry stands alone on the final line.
145 V
